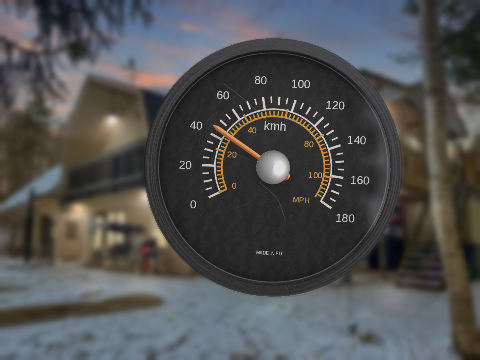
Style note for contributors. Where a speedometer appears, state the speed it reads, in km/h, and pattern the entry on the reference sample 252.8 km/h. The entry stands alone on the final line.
45 km/h
